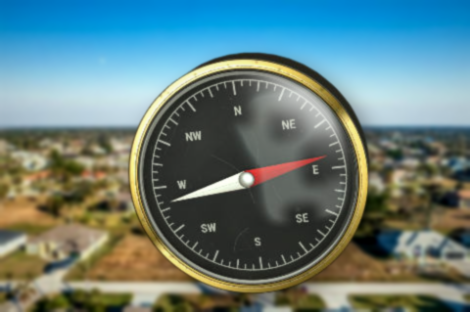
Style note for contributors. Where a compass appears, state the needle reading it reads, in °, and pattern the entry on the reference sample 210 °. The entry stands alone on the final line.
80 °
